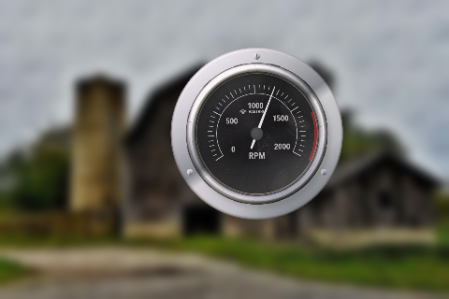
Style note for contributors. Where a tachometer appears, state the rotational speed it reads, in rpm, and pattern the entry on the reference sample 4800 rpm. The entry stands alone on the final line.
1200 rpm
